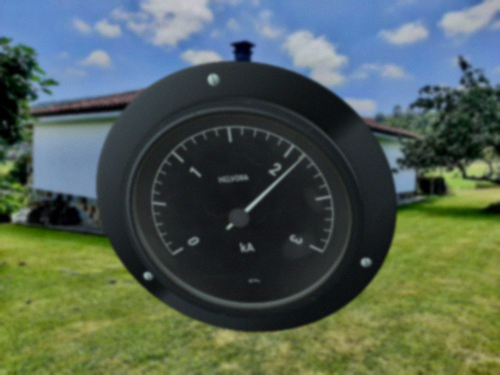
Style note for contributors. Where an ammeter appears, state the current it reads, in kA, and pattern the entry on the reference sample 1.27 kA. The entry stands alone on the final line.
2.1 kA
